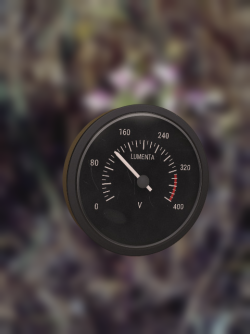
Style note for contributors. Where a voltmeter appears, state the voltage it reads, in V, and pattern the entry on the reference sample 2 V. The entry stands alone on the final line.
120 V
